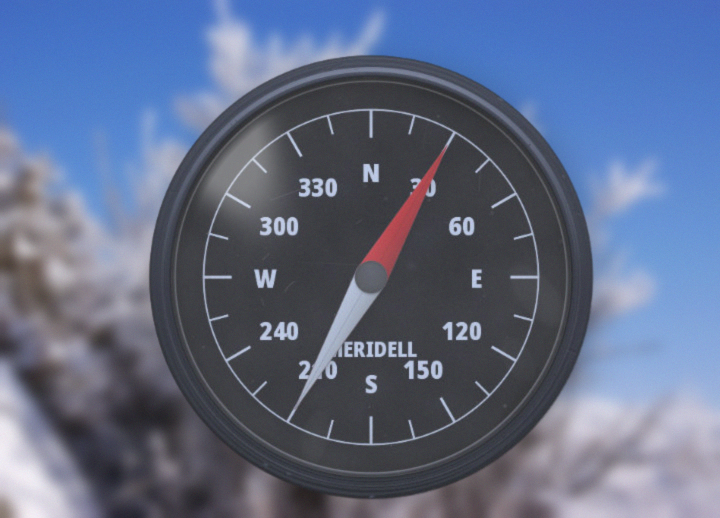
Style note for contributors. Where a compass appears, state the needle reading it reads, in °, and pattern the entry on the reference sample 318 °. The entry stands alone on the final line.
30 °
